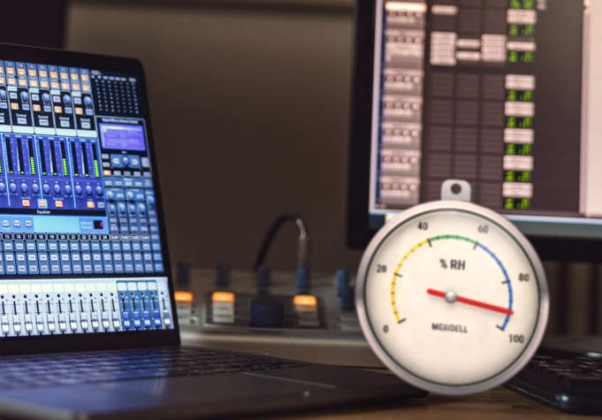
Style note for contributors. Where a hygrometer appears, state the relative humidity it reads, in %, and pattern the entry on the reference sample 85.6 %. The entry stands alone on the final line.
92 %
